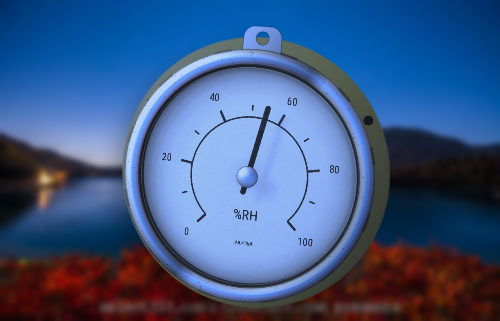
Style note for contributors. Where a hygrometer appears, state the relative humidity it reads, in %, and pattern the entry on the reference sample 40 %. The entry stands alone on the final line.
55 %
